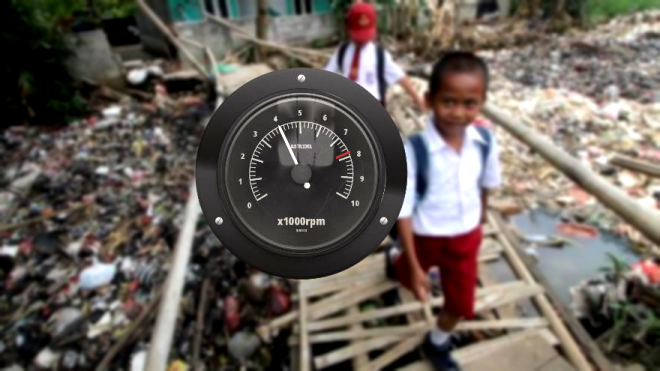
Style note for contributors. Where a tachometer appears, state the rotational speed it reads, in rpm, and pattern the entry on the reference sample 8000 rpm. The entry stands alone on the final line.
4000 rpm
